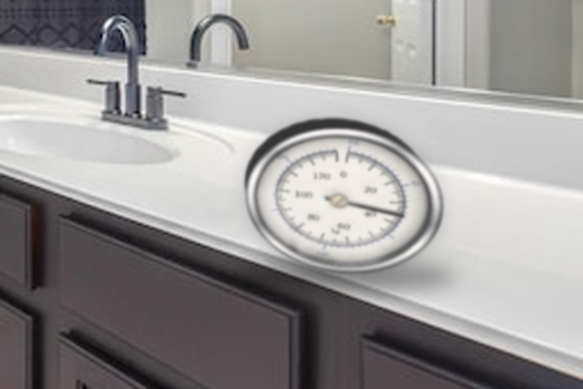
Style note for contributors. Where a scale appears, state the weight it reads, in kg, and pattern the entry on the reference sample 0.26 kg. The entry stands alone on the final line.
35 kg
